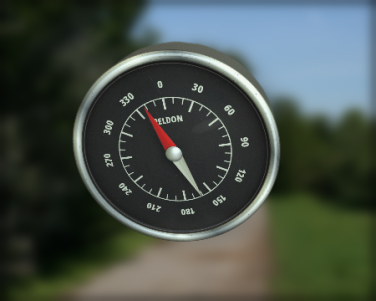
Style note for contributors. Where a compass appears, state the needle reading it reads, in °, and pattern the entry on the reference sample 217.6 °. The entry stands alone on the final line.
340 °
